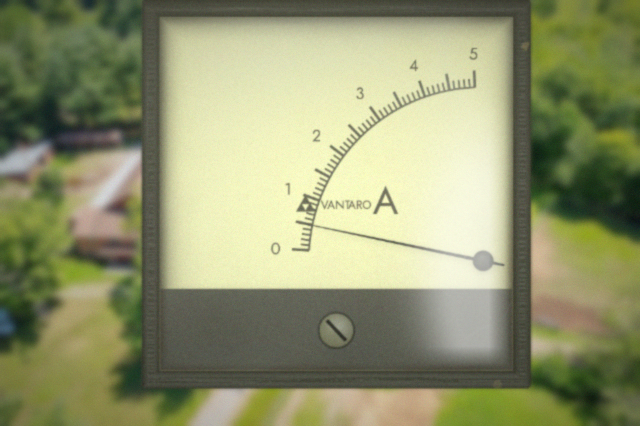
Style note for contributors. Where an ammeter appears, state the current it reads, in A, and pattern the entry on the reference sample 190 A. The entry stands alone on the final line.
0.5 A
